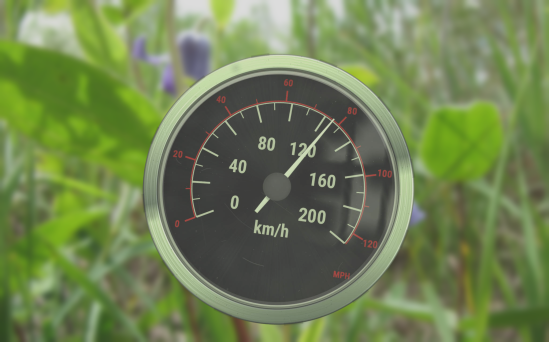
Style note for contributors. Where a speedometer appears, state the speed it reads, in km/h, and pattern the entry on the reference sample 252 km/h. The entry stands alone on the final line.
125 km/h
